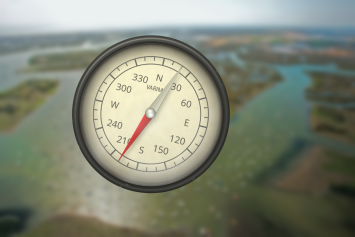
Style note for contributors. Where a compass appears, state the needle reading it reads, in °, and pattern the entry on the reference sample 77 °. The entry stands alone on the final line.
200 °
